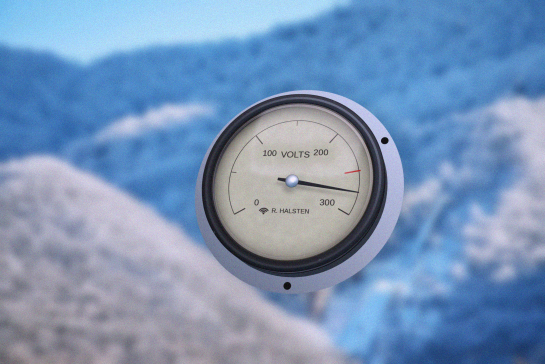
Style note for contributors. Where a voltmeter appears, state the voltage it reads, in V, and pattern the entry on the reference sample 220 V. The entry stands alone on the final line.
275 V
